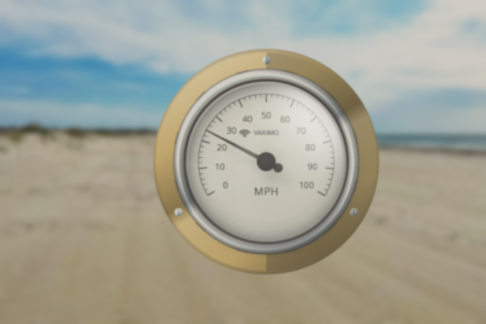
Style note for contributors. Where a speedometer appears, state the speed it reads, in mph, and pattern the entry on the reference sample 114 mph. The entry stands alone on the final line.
24 mph
